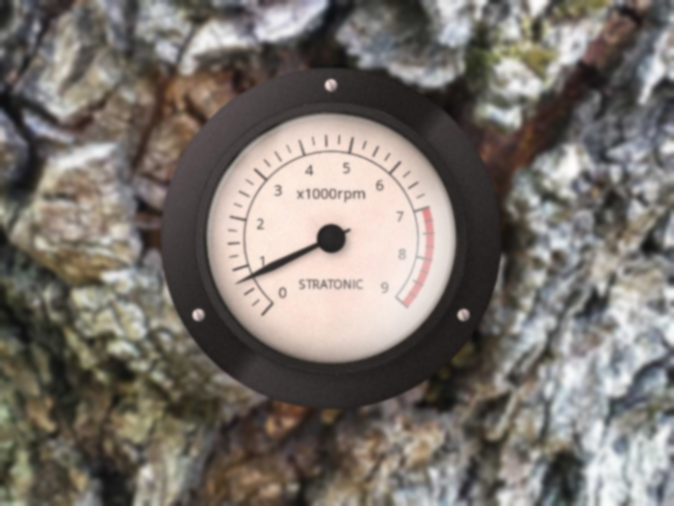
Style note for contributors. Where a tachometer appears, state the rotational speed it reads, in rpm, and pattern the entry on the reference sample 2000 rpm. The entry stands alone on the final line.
750 rpm
